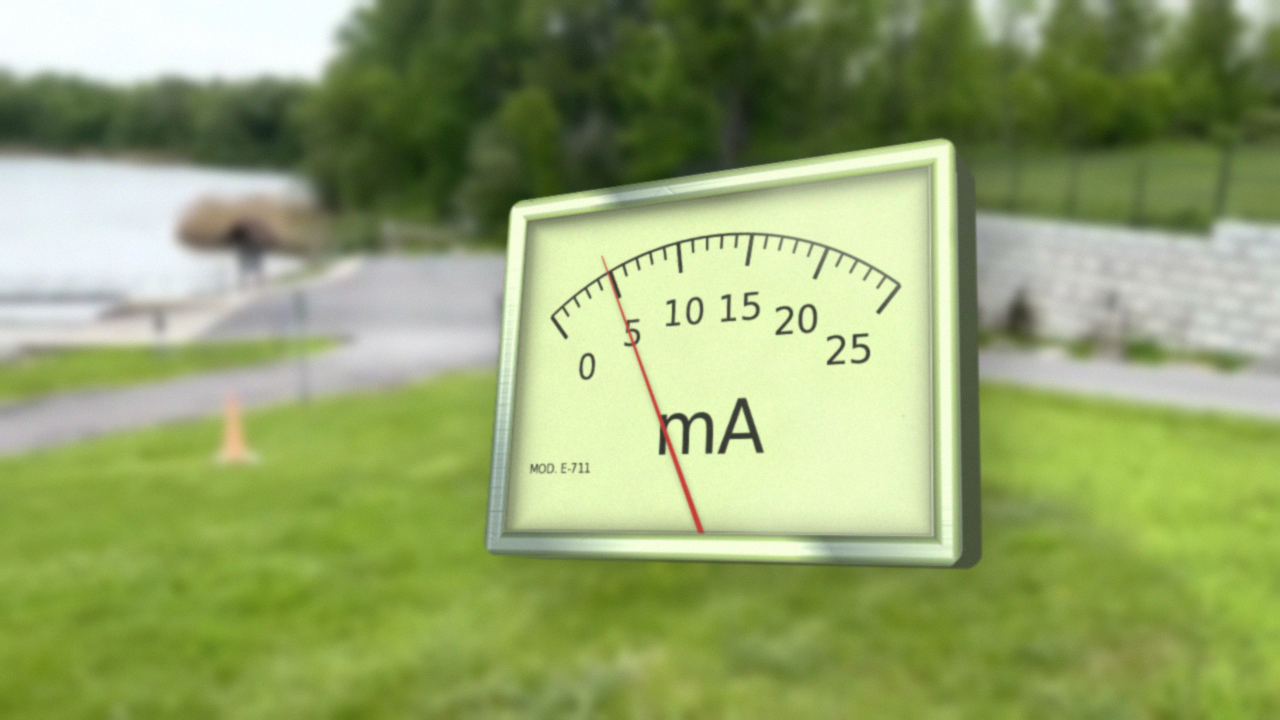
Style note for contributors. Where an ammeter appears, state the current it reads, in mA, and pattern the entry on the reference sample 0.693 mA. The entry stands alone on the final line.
5 mA
